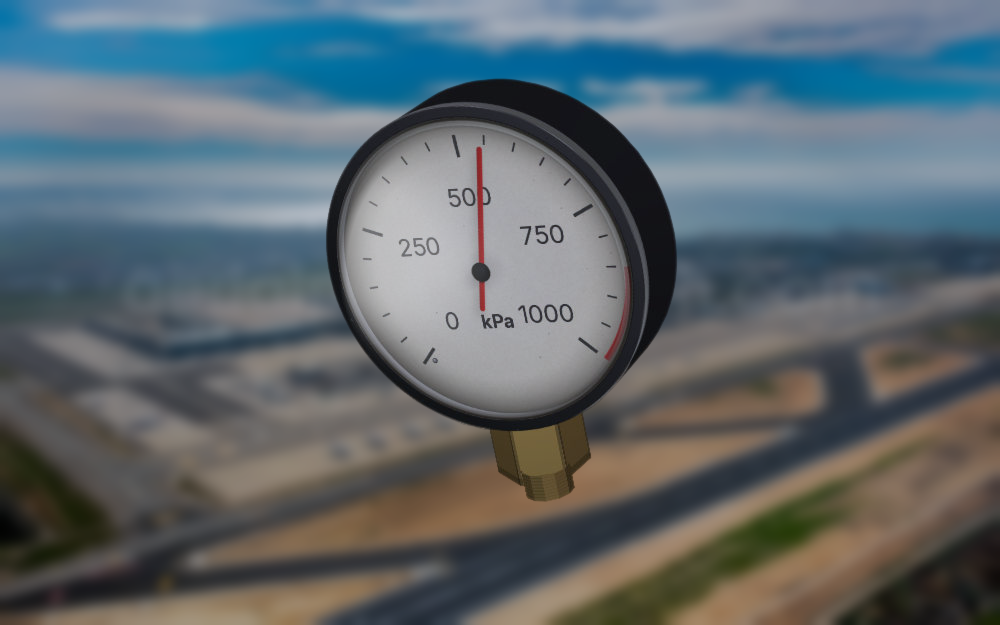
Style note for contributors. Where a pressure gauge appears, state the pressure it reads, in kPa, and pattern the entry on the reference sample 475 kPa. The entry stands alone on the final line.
550 kPa
